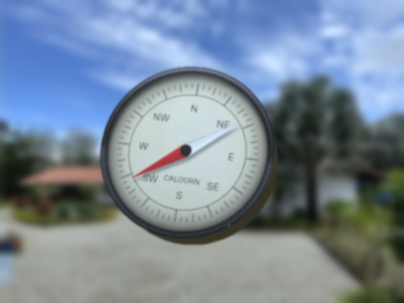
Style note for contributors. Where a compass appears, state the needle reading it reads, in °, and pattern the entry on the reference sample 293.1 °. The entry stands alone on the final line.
235 °
